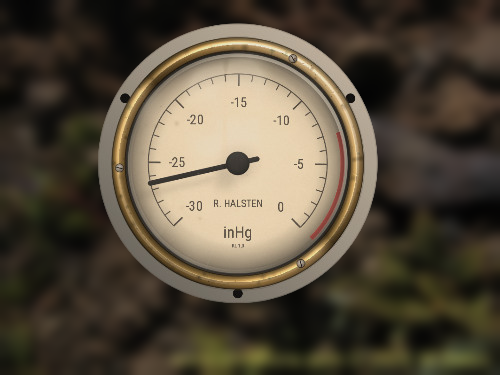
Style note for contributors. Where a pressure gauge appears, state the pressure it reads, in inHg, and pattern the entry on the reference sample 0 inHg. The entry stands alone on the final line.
-26.5 inHg
